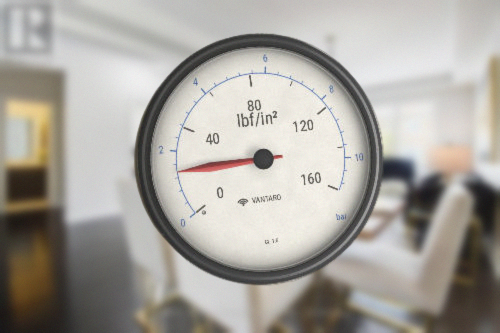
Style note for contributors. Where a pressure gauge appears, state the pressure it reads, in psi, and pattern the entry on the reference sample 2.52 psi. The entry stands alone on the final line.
20 psi
